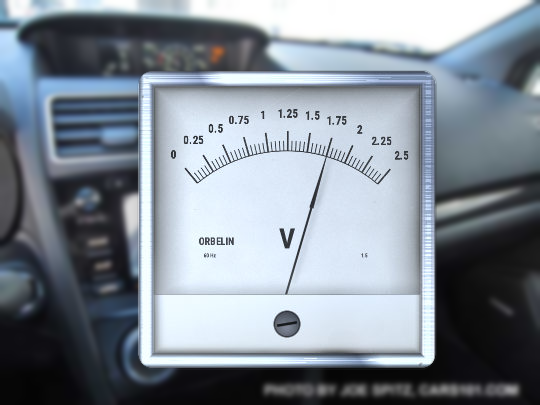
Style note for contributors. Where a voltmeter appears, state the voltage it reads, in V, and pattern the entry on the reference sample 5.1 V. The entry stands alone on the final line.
1.75 V
